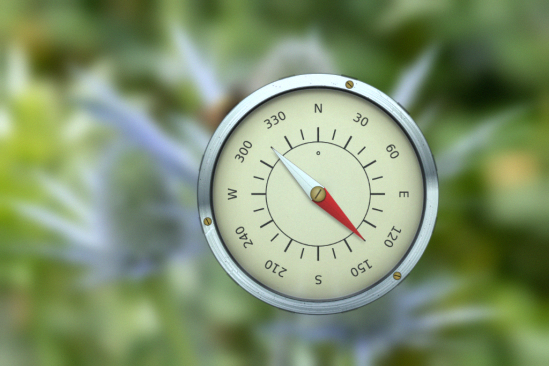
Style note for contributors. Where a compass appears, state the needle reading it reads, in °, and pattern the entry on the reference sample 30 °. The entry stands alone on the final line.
135 °
